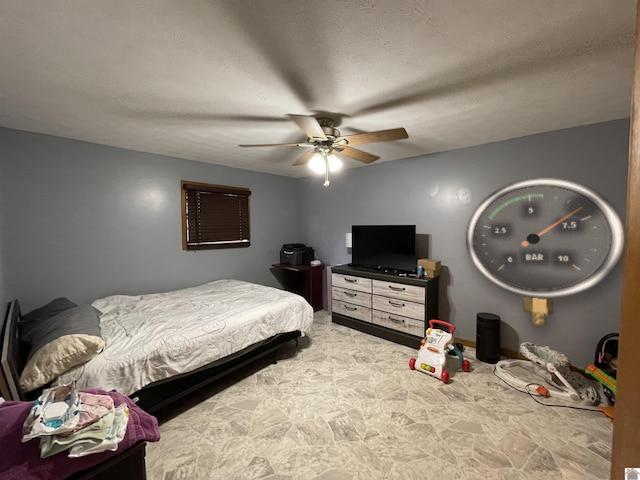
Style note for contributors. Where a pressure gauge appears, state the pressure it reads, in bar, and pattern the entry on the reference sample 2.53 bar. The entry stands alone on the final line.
7 bar
